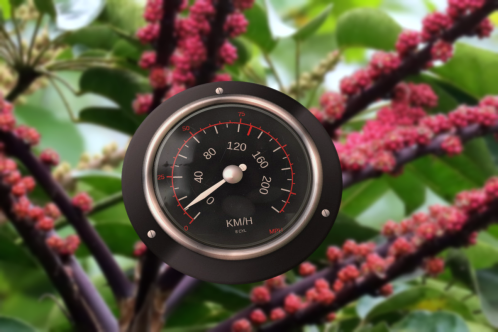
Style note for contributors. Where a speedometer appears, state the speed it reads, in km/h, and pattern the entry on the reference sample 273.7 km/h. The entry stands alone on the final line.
10 km/h
